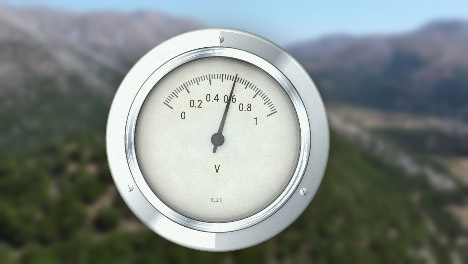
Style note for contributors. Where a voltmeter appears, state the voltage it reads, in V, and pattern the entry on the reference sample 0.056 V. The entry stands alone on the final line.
0.6 V
